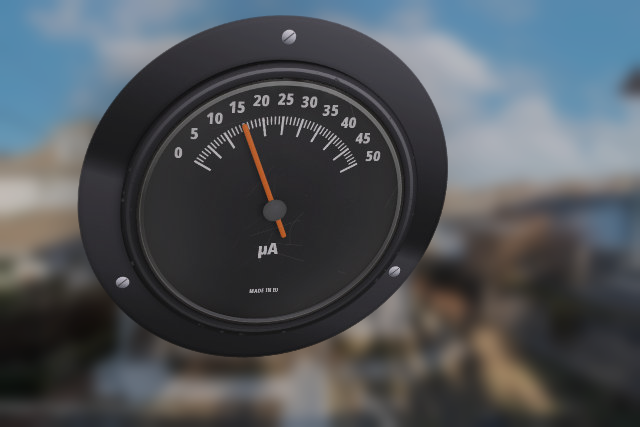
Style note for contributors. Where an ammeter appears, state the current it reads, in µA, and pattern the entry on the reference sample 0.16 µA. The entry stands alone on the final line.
15 µA
